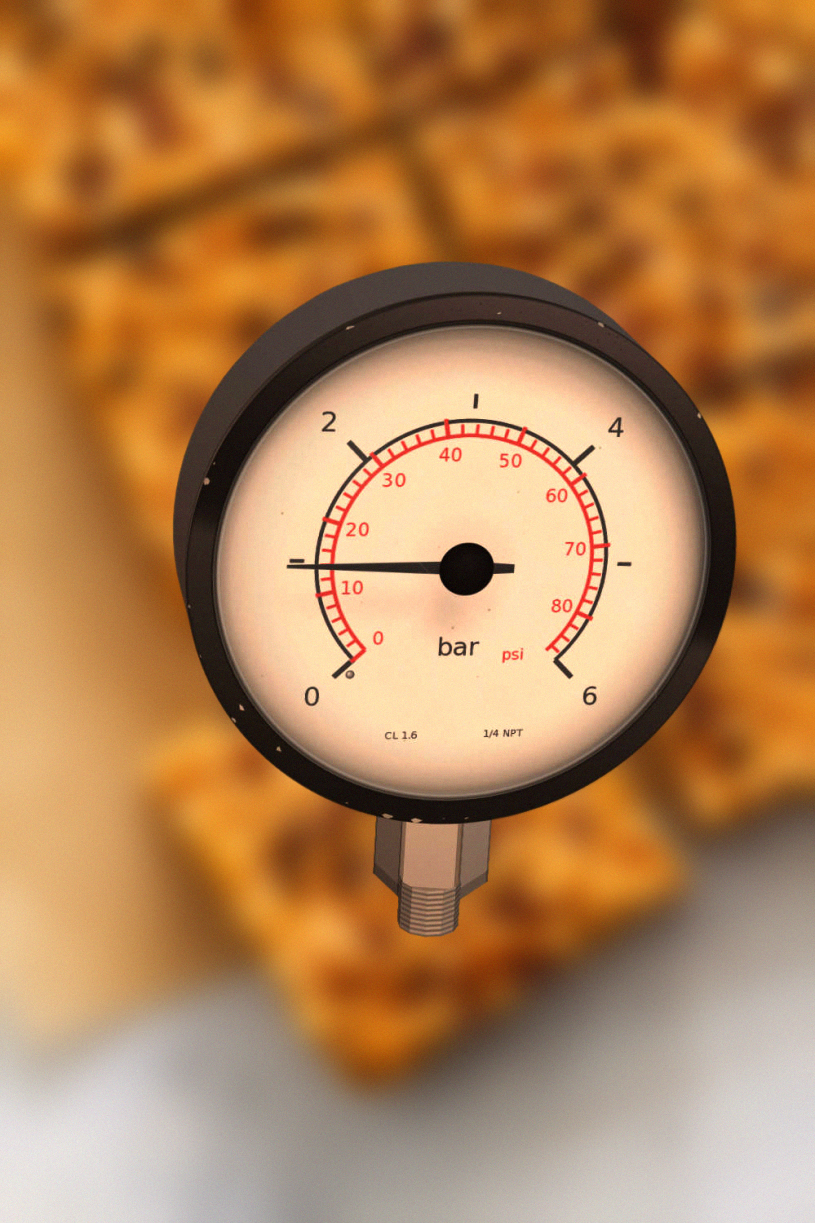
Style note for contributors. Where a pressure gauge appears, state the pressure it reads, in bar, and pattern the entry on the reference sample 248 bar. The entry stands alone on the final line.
1 bar
